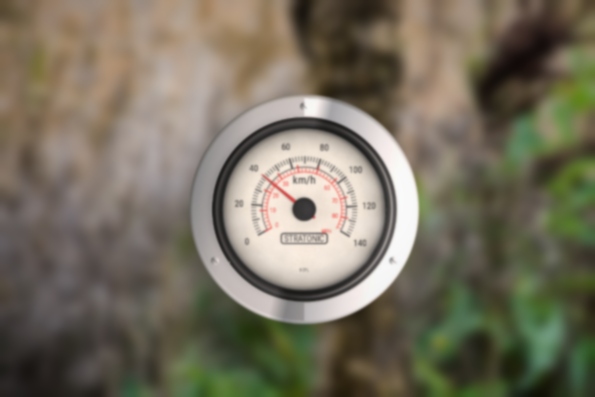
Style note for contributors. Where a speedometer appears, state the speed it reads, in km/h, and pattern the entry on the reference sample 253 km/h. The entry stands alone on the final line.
40 km/h
